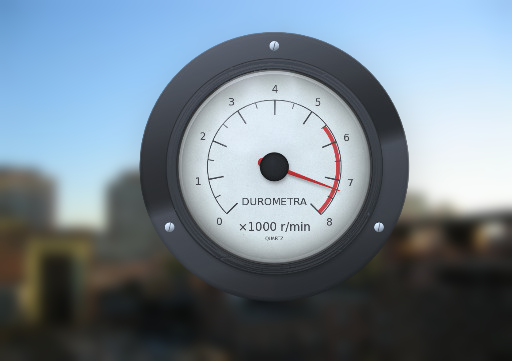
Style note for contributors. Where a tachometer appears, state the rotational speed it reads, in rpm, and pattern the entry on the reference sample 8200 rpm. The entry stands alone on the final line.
7250 rpm
